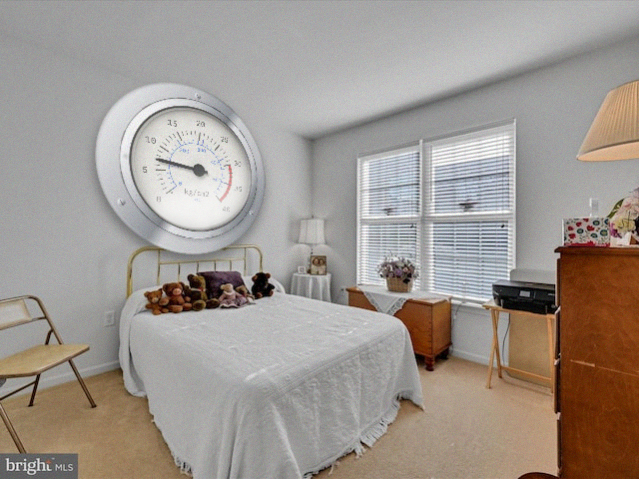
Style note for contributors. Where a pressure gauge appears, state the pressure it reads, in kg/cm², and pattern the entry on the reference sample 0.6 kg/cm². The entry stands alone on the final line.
7 kg/cm²
